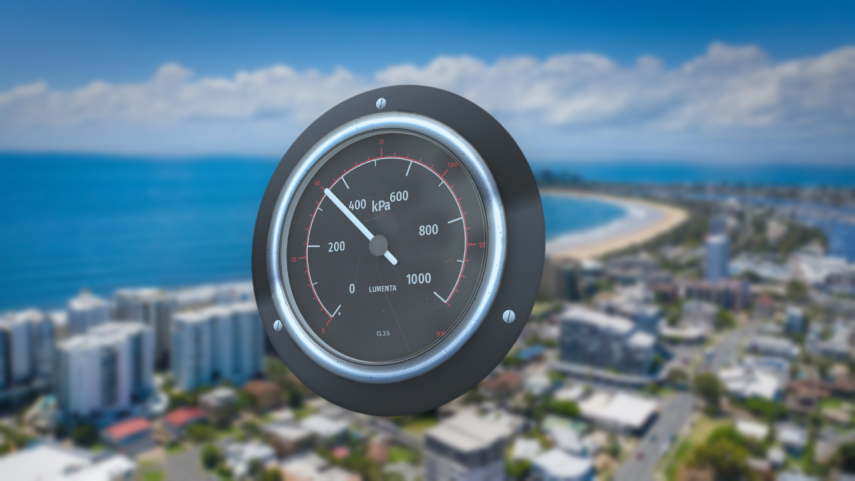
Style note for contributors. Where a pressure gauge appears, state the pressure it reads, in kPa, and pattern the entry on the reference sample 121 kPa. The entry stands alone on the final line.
350 kPa
